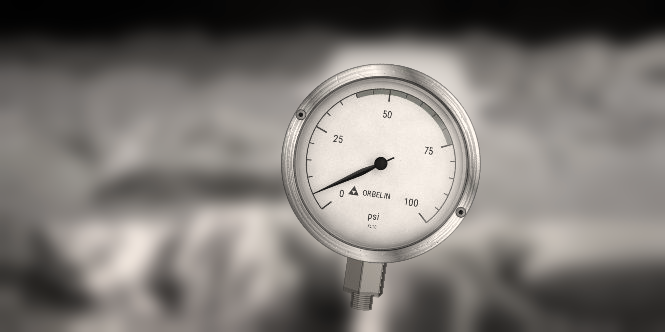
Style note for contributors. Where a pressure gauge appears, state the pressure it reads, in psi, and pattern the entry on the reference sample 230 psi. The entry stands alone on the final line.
5 psi
